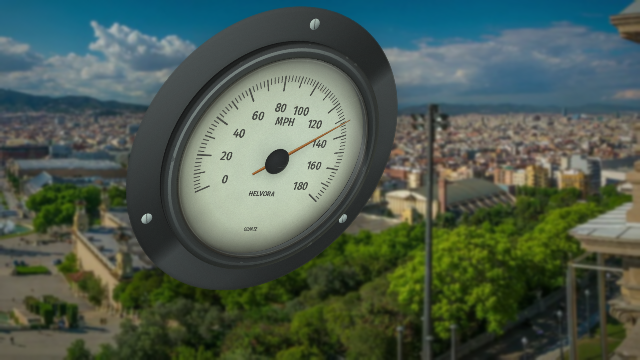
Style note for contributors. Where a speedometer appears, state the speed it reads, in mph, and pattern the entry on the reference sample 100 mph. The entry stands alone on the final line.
130 mph
